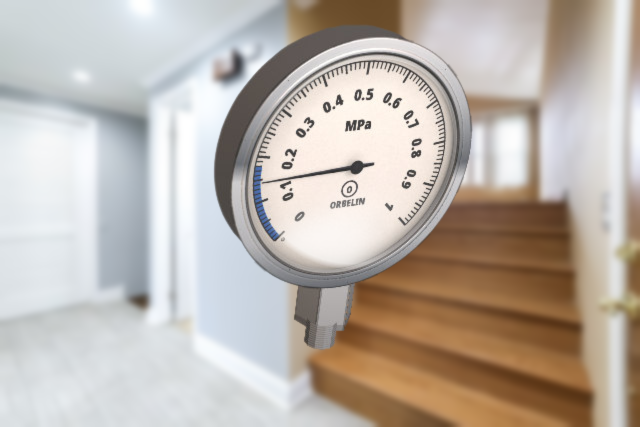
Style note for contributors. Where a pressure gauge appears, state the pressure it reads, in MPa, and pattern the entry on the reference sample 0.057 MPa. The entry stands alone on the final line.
0.15 MPa
